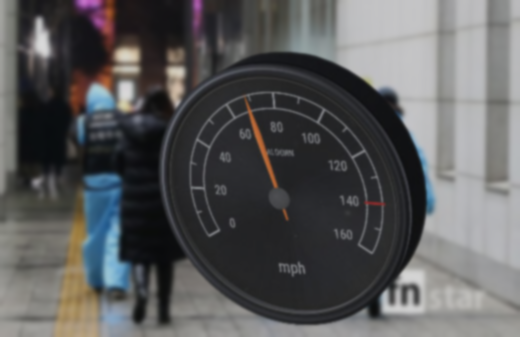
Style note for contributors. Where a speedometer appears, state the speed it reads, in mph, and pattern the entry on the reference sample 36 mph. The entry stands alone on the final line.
70 mph
